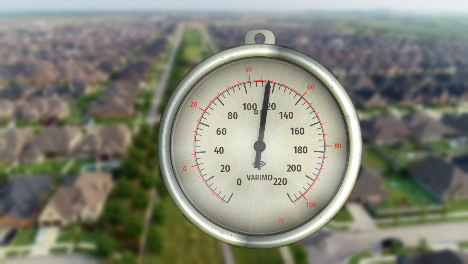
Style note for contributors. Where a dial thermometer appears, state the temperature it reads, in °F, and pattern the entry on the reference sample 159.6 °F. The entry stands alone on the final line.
116 °F
